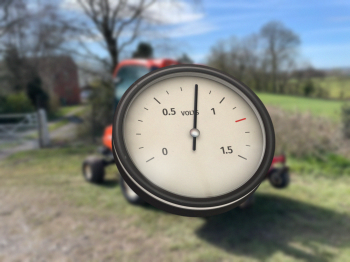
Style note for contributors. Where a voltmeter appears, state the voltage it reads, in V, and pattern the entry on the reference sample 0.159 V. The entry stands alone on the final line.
0.8 V
